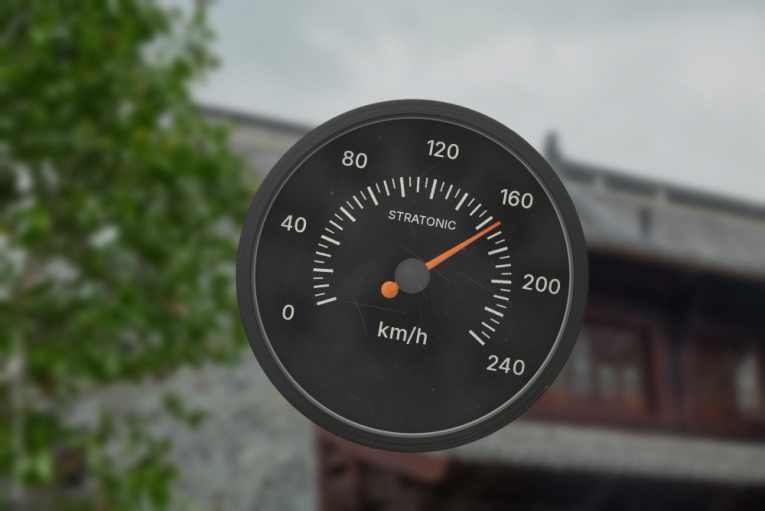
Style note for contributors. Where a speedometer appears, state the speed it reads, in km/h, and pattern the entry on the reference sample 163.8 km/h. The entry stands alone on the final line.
165 km/h
